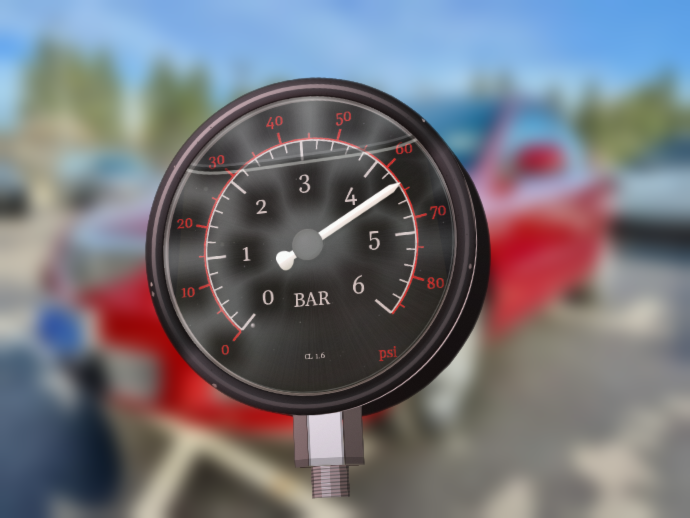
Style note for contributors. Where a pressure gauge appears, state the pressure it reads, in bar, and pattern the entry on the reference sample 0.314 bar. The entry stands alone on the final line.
4.4 bar
